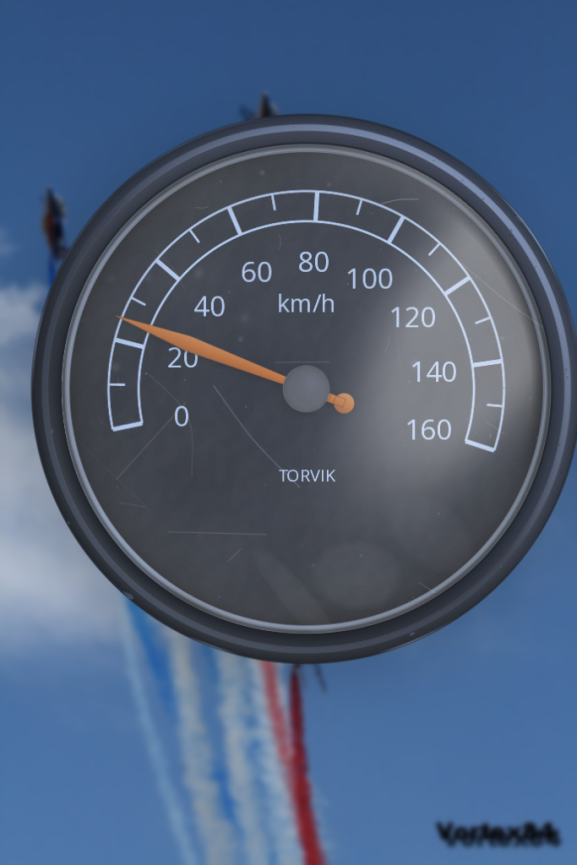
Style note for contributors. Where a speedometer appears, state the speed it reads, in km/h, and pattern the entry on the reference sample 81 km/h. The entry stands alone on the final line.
25 km/h
